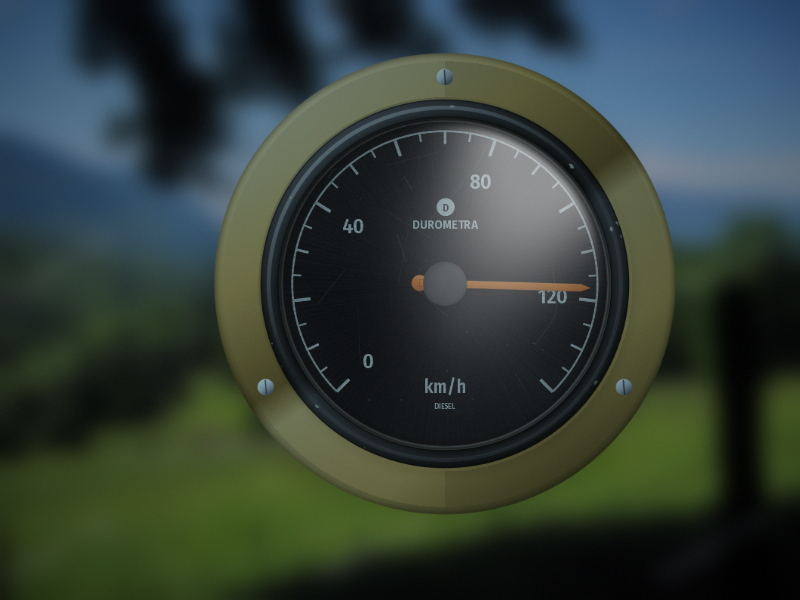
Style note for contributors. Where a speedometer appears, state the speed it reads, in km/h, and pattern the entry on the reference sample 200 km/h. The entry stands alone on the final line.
117.5 km/h
